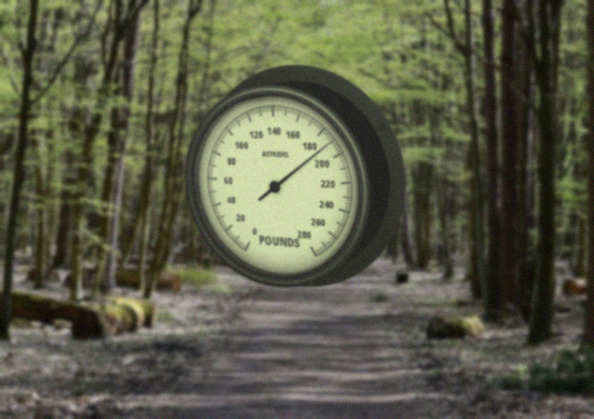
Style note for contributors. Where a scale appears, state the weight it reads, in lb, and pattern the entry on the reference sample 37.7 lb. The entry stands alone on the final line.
190 lb
